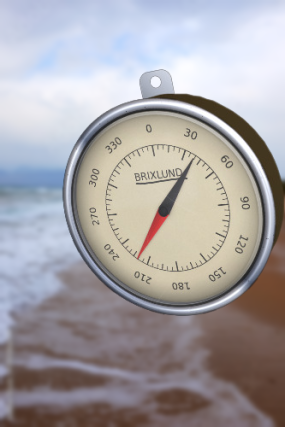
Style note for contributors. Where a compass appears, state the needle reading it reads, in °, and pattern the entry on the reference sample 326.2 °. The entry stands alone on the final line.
220 °
